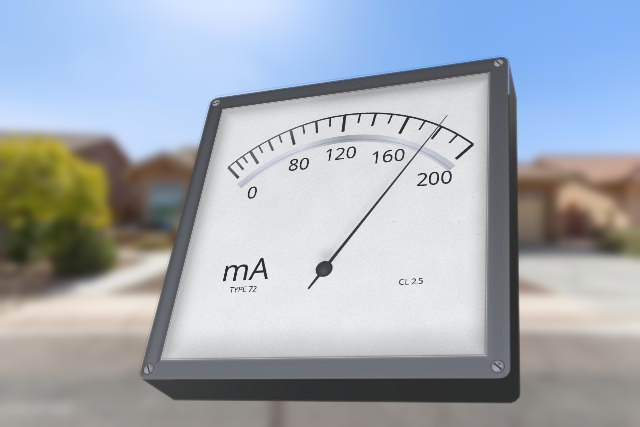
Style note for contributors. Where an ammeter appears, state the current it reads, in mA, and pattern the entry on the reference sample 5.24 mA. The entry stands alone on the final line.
180 mA
